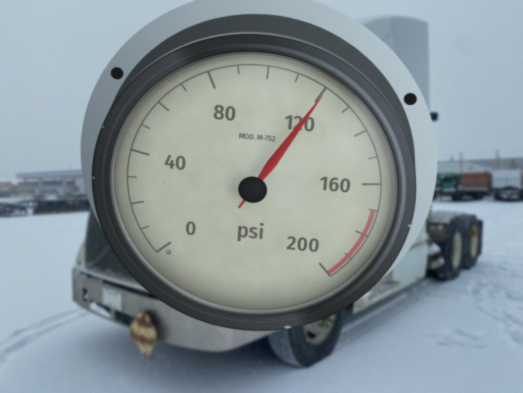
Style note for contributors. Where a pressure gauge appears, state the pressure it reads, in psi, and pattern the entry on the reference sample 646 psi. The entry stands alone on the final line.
120 psi
